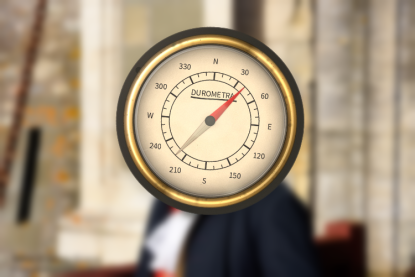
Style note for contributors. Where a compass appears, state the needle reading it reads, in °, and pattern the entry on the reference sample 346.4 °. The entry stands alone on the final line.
40 °
